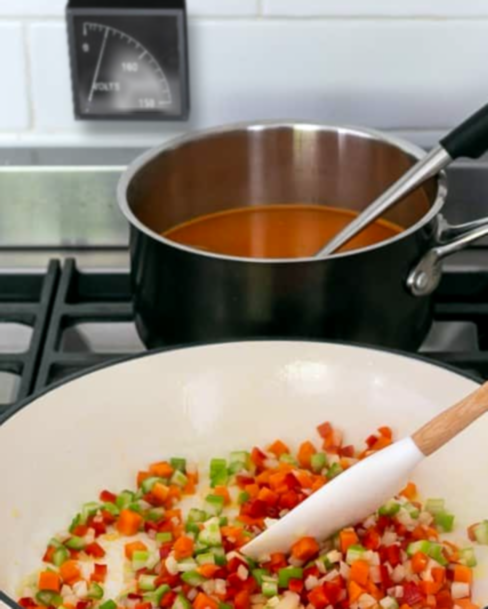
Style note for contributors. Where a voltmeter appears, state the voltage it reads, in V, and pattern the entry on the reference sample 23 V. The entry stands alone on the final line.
50 V
